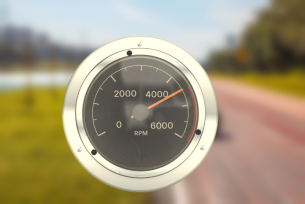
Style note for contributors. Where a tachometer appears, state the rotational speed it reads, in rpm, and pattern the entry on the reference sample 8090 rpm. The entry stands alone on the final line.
4500 rpm
